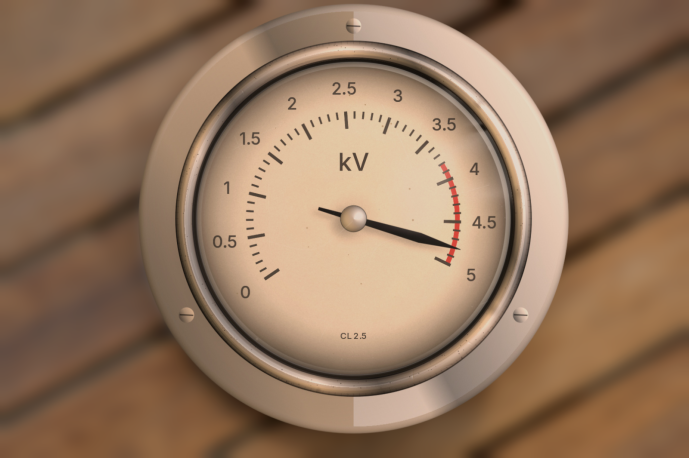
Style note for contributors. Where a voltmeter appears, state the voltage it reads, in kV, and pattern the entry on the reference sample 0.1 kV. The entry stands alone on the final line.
4.8 kV
